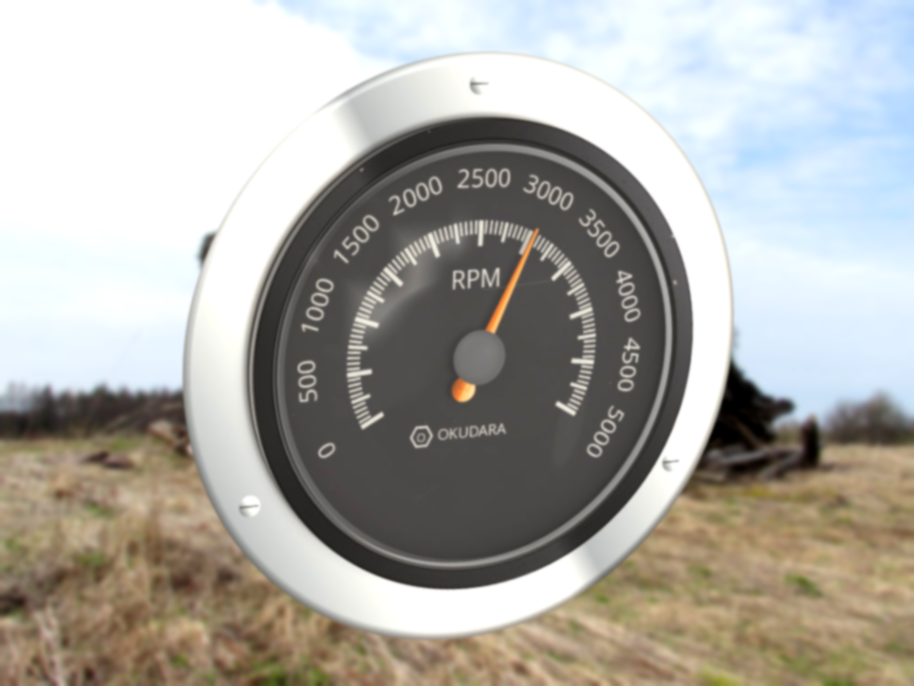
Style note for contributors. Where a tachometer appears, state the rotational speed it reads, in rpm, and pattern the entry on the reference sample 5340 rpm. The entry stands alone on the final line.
3000 rpm
